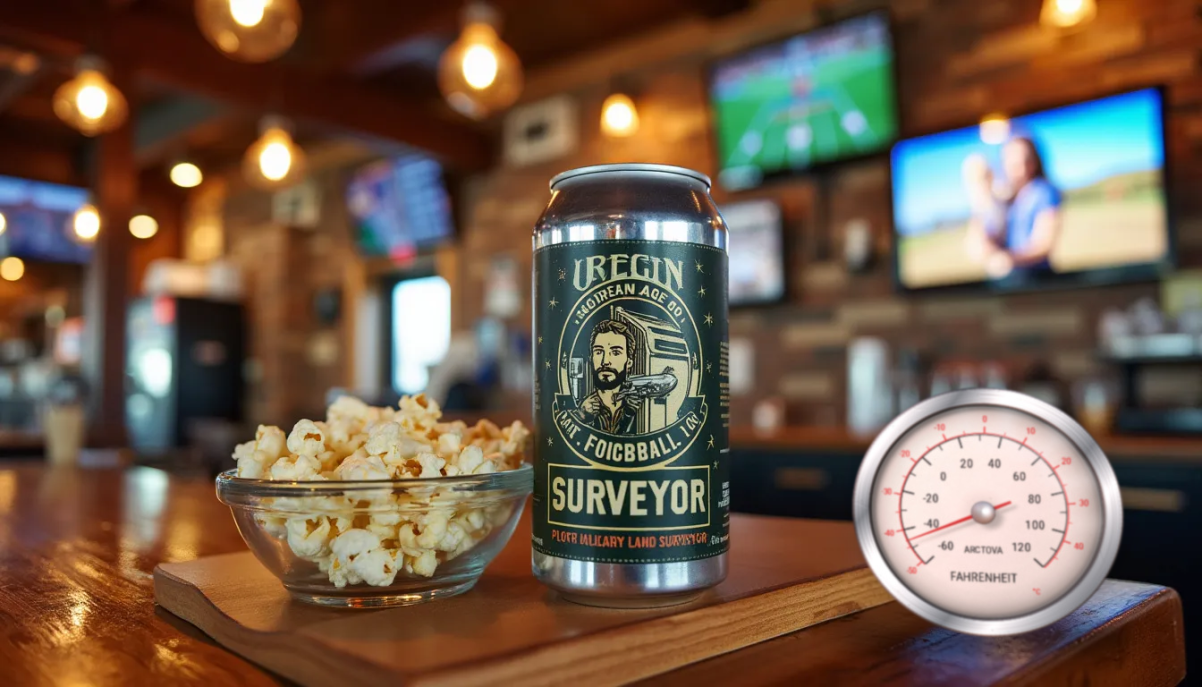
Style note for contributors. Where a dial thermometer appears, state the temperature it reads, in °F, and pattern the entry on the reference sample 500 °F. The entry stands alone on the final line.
-45 °F
